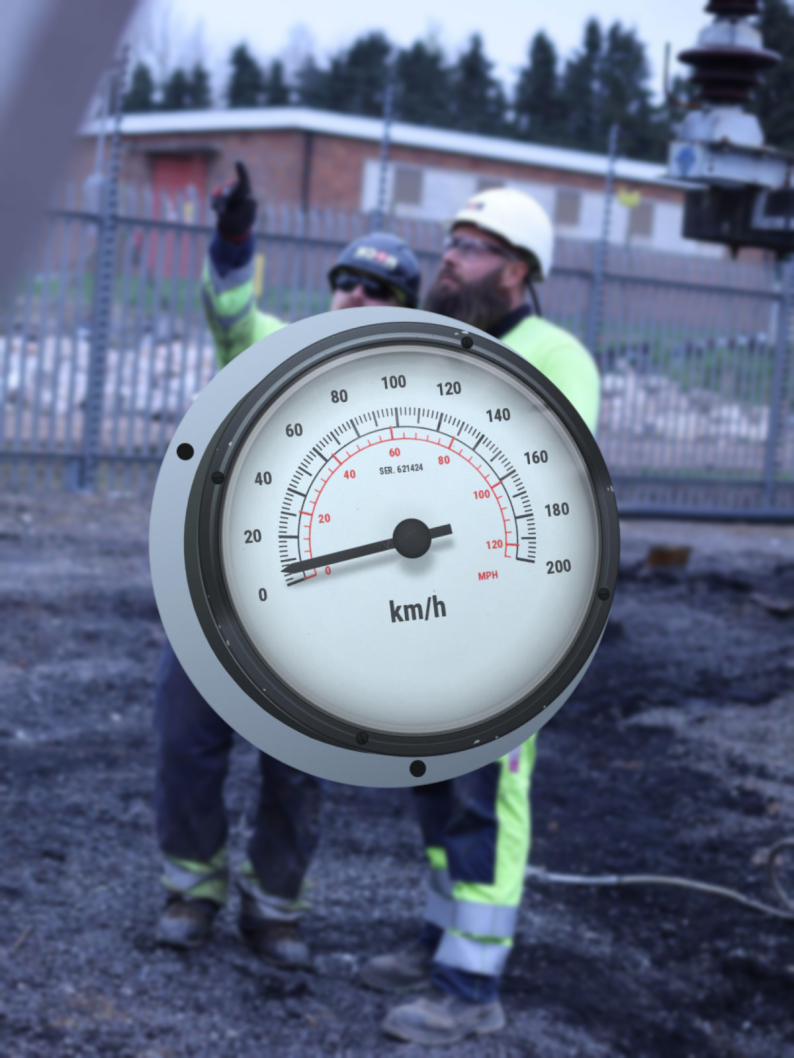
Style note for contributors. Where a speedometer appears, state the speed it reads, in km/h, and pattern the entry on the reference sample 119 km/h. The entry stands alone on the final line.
6 km/h
